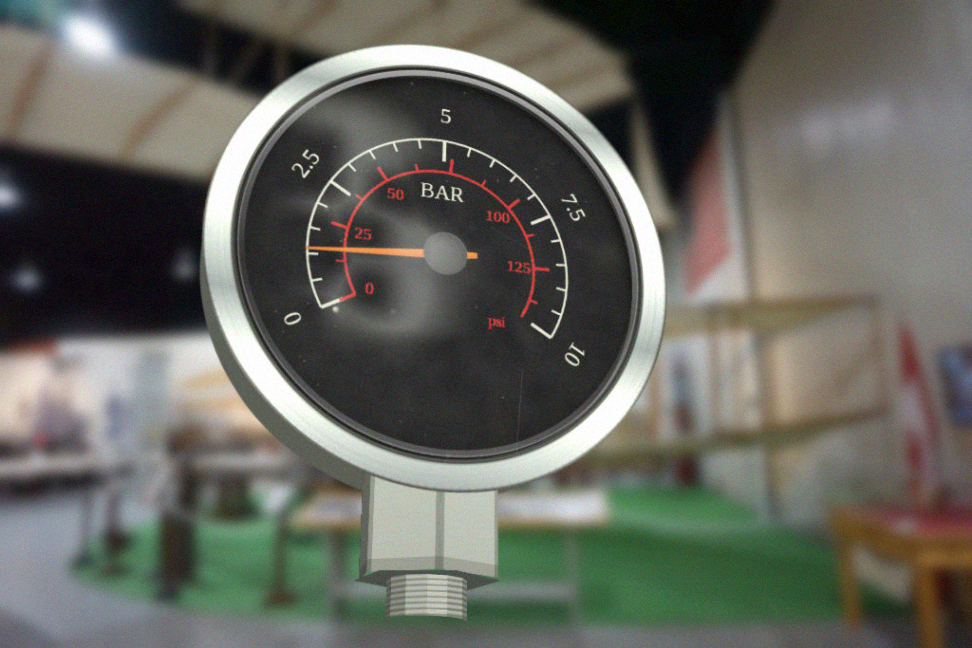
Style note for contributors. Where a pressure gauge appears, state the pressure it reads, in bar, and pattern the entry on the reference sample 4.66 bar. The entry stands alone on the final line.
1 bar
